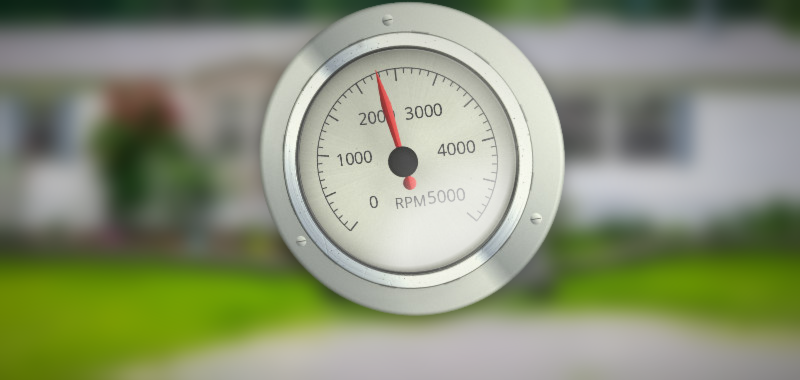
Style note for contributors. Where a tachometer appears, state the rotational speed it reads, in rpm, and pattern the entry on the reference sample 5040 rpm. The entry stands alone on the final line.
2300 rpm
